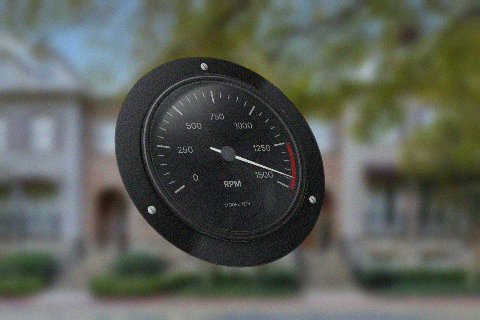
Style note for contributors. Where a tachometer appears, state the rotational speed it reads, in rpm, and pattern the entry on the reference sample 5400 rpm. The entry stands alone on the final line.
1450 rpm
